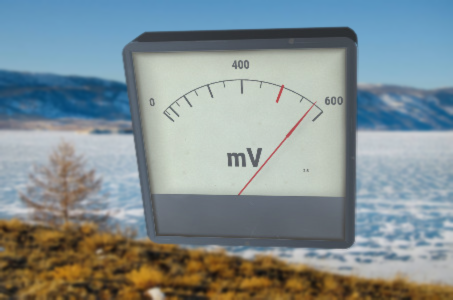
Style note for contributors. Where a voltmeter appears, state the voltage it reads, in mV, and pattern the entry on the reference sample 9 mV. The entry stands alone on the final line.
575 mV
